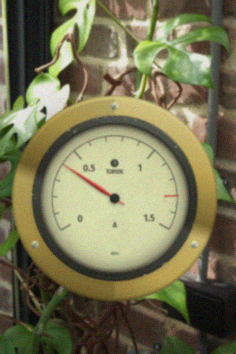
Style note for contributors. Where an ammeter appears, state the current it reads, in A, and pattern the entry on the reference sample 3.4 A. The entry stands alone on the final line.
0.4 A
